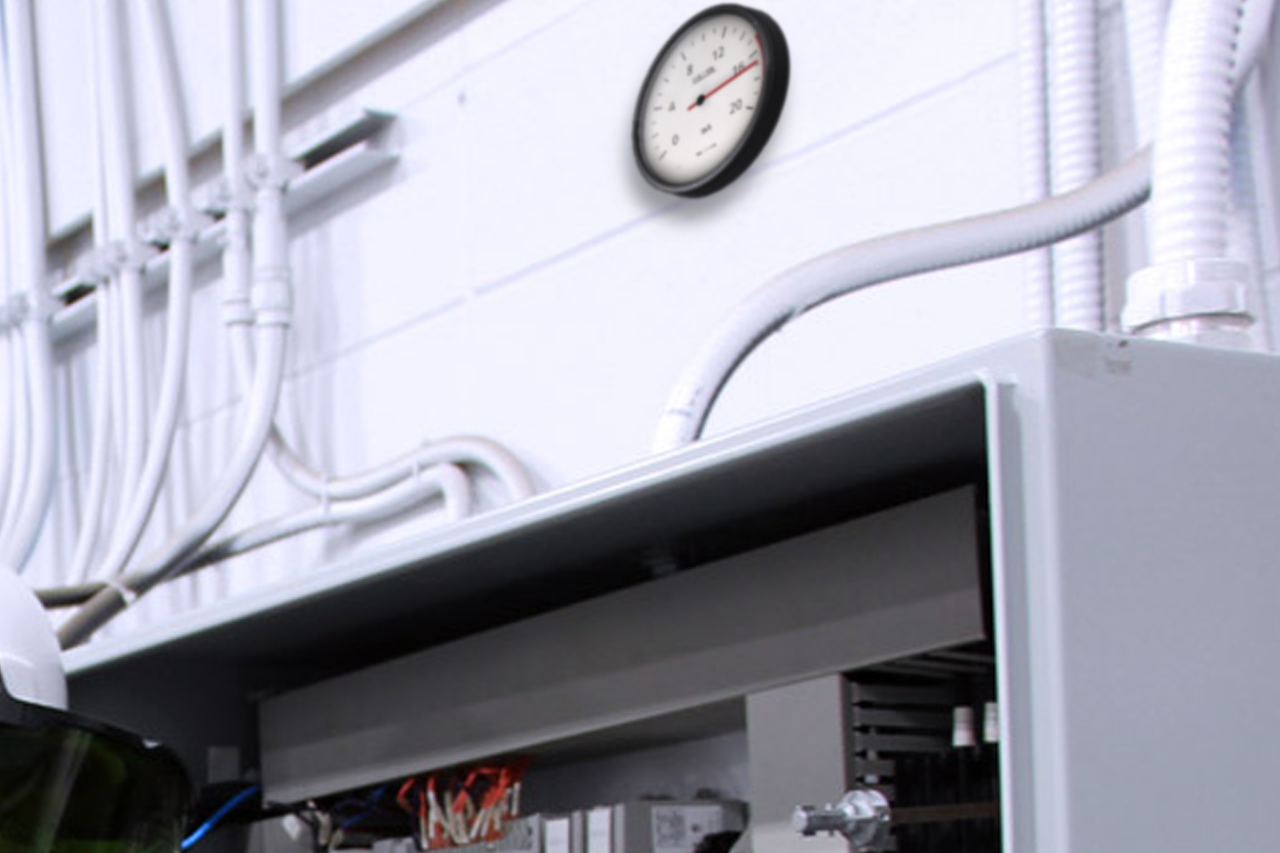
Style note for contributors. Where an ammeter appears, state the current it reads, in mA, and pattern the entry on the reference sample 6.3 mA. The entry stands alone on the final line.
17 mA
